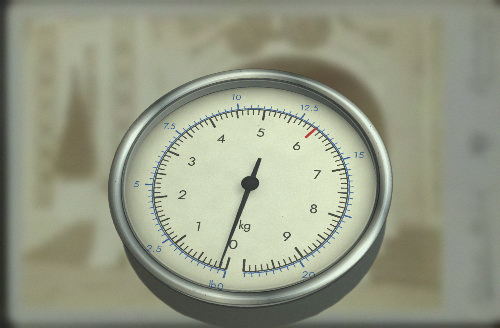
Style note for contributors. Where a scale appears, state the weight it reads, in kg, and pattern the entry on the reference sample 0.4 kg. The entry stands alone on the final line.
0.1 kg
